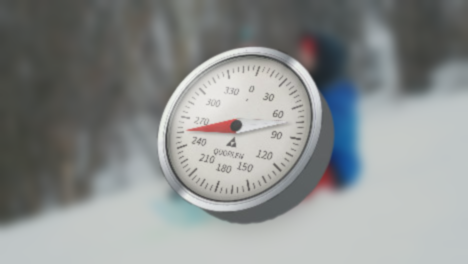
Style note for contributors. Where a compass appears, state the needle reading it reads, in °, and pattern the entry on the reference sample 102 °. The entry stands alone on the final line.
255 °
